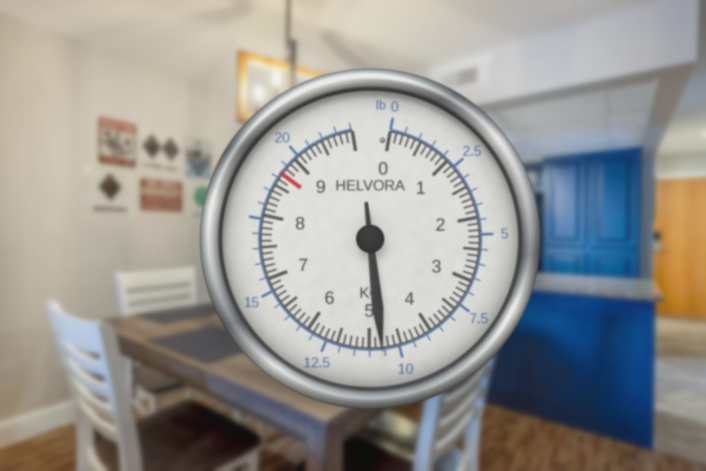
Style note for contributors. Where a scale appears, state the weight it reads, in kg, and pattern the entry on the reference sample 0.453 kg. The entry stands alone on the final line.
4.8 kg
